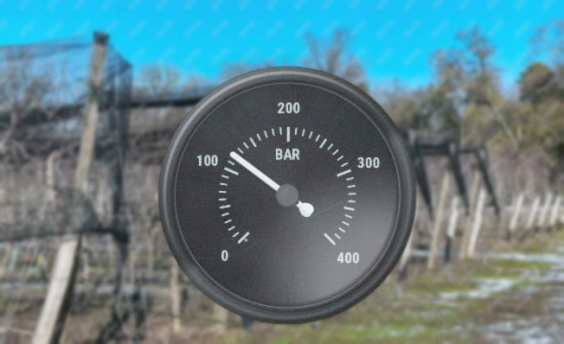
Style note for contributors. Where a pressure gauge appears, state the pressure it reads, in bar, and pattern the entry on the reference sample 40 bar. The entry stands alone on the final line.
120 bar
